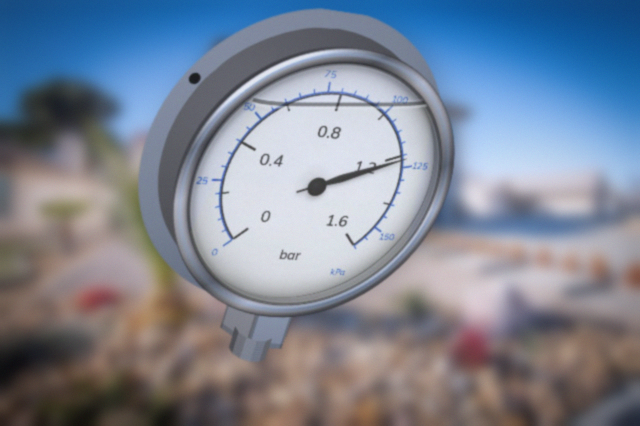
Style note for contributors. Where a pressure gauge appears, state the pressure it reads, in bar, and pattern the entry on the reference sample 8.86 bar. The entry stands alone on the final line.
1.2 bar
